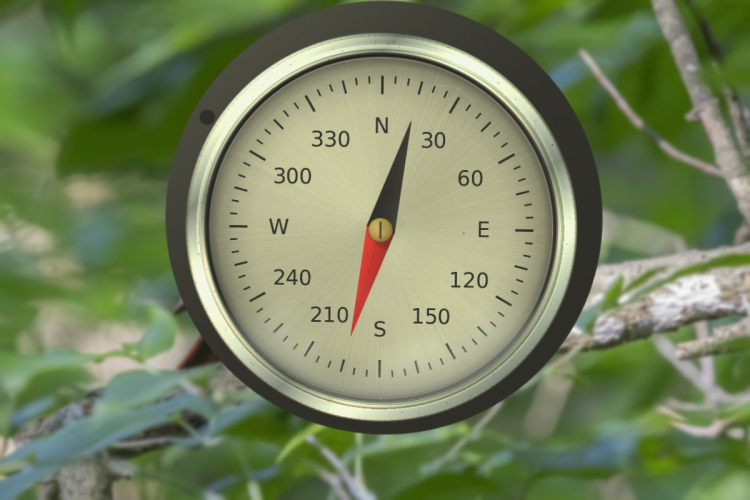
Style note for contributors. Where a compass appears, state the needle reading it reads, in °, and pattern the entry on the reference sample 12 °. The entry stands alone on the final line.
195 °
